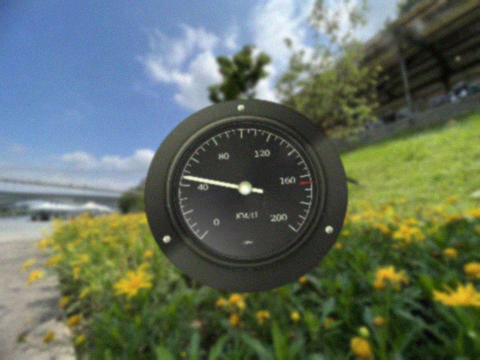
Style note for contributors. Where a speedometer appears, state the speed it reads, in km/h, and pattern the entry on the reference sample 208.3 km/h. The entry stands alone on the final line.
45 km/h
